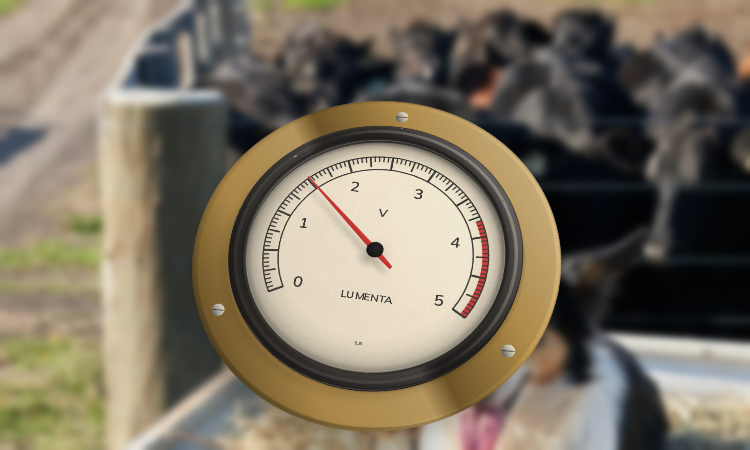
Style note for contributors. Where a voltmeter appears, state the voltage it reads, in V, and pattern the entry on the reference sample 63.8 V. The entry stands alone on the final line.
1.5 V
